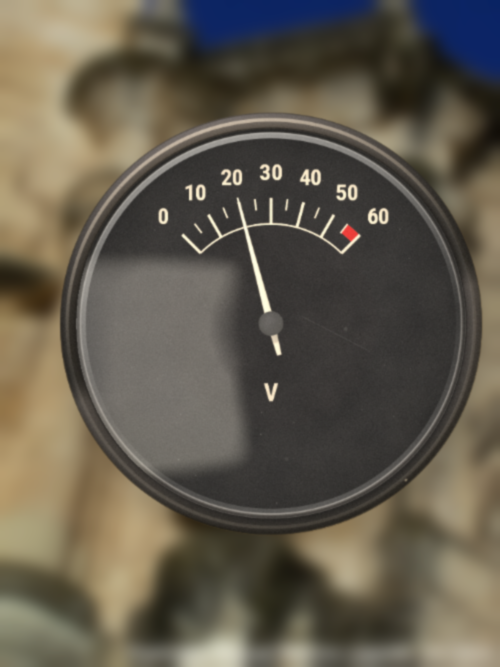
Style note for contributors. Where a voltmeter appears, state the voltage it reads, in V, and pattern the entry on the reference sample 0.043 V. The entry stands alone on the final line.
20 V
